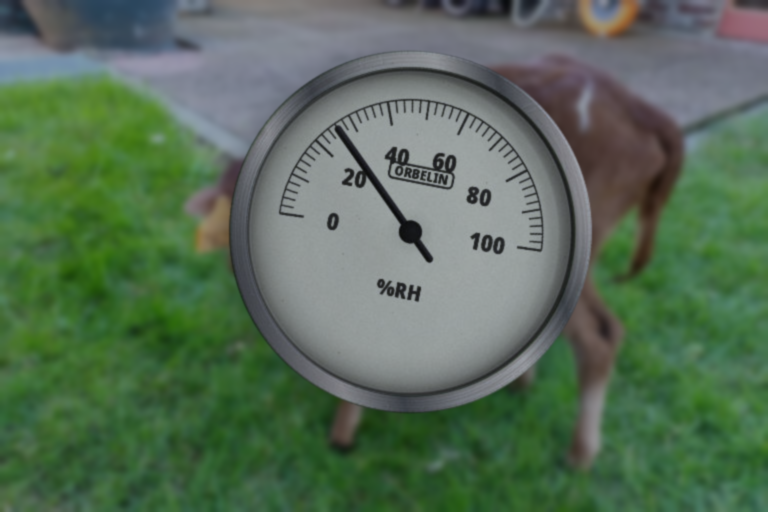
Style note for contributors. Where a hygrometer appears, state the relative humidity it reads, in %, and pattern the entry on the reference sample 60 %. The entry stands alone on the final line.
26 %
